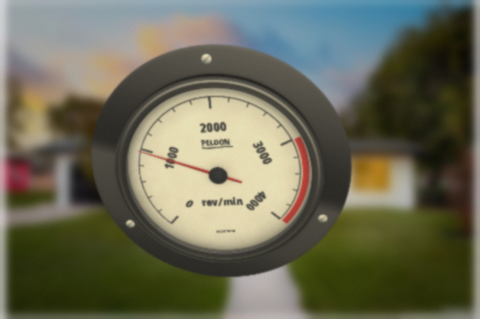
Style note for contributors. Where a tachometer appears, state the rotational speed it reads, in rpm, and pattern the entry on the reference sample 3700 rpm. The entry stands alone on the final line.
1000 rpm
